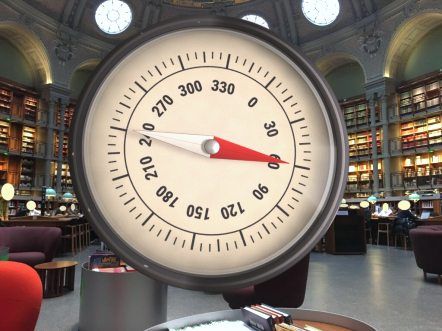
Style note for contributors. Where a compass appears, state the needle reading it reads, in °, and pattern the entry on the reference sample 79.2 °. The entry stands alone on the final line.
60 °
